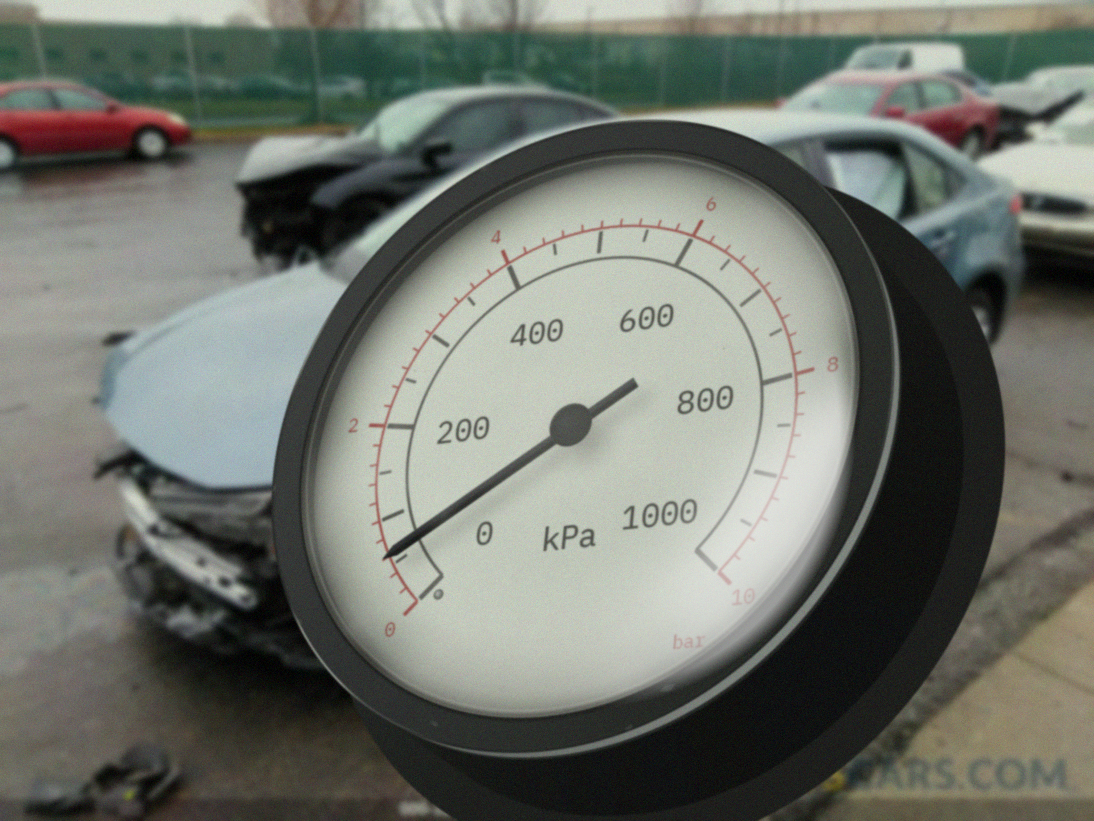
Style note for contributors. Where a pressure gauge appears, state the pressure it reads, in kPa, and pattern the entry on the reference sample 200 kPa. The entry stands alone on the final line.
50 kPa
